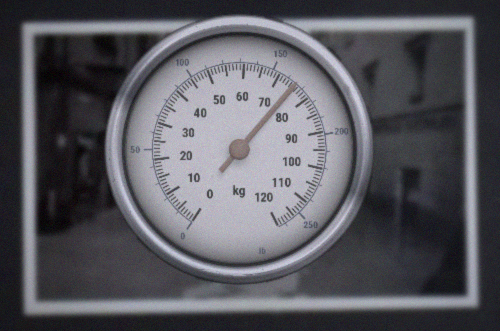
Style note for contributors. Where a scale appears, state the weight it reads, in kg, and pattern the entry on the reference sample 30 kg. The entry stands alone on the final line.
75 kg
